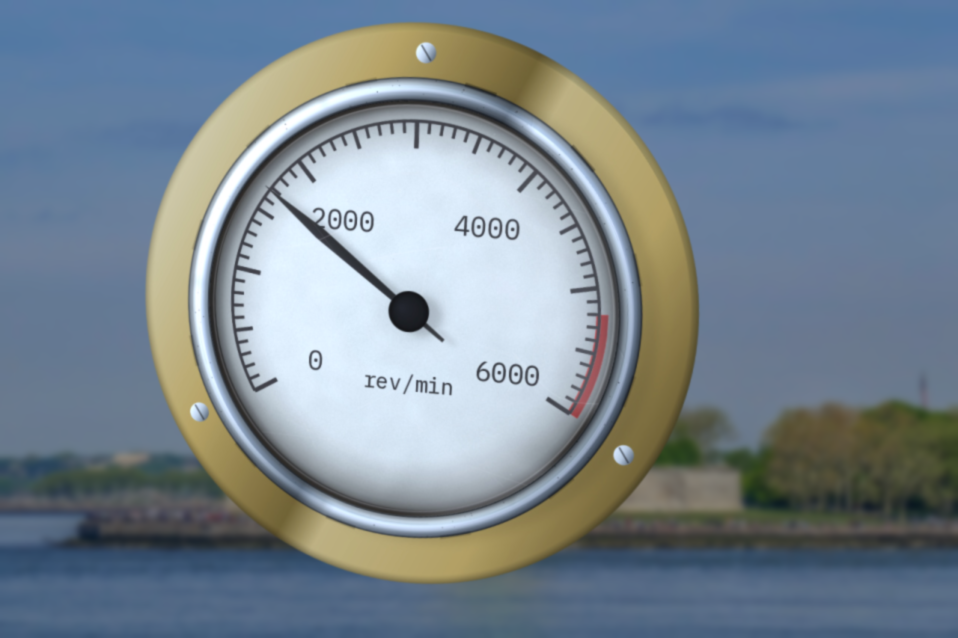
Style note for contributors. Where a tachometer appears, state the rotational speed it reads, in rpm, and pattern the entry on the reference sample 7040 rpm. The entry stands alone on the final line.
1700 rpm
